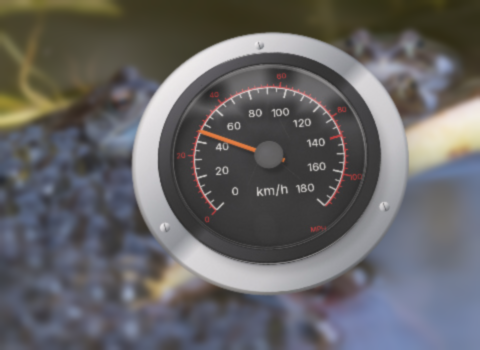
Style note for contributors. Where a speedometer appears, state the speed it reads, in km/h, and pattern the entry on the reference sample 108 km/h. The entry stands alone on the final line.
45 km/h
